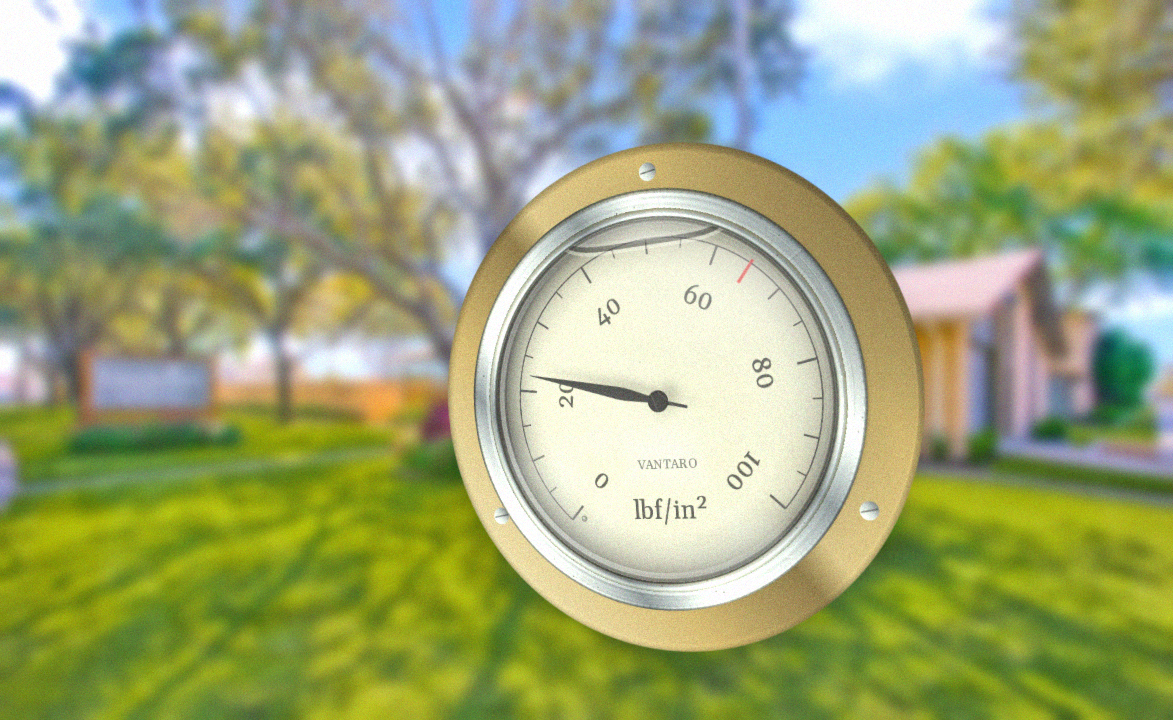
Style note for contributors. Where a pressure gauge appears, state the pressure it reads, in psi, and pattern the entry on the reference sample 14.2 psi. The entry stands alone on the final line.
22.5 psi
